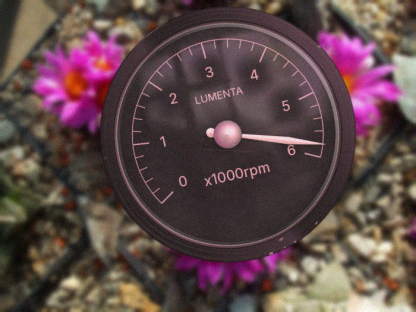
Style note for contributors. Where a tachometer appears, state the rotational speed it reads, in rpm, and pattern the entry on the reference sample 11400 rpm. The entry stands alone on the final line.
5800 rpm
